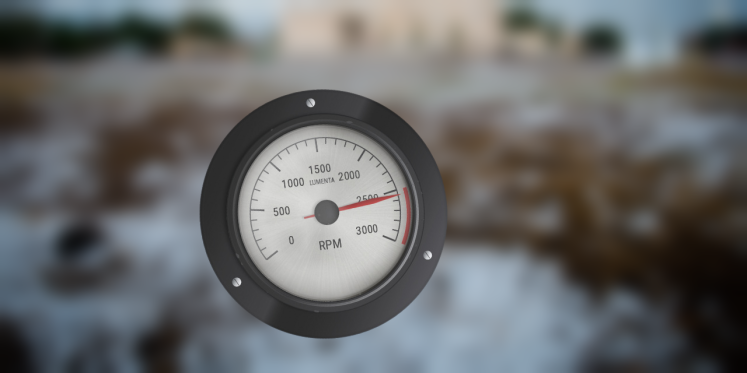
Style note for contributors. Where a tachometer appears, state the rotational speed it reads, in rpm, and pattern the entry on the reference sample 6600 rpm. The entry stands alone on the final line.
2550 rpm
